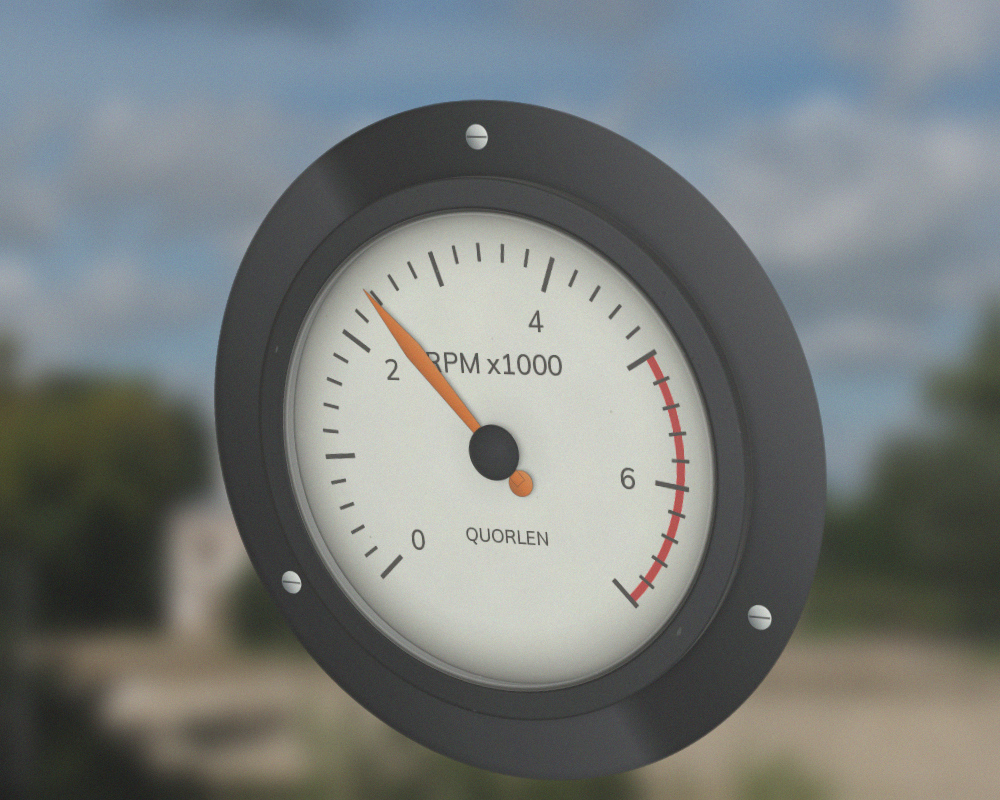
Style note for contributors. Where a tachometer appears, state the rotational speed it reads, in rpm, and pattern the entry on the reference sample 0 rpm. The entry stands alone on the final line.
2400 rpm
